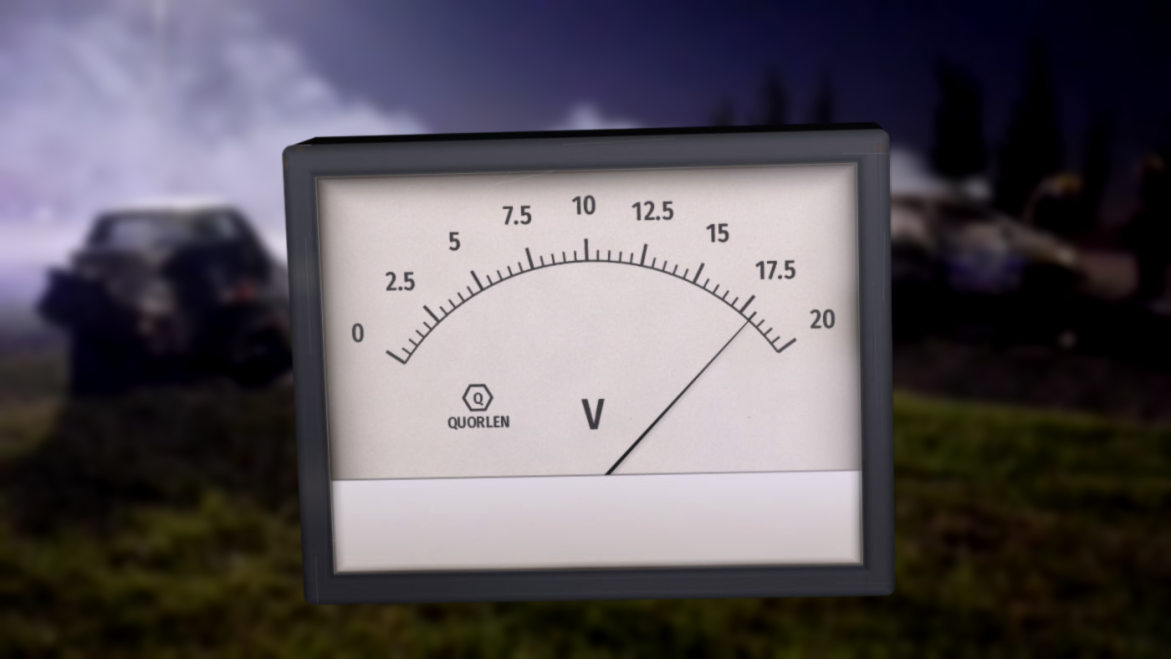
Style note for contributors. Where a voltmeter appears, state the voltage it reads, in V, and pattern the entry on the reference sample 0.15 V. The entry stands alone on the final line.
18 V
